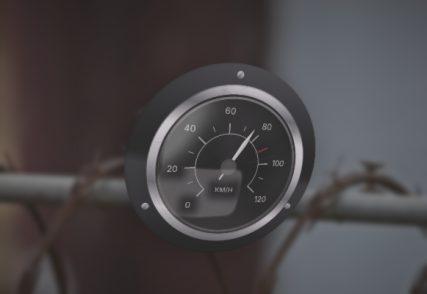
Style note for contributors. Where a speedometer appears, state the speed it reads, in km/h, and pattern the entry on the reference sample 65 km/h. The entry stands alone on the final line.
75 km/h
